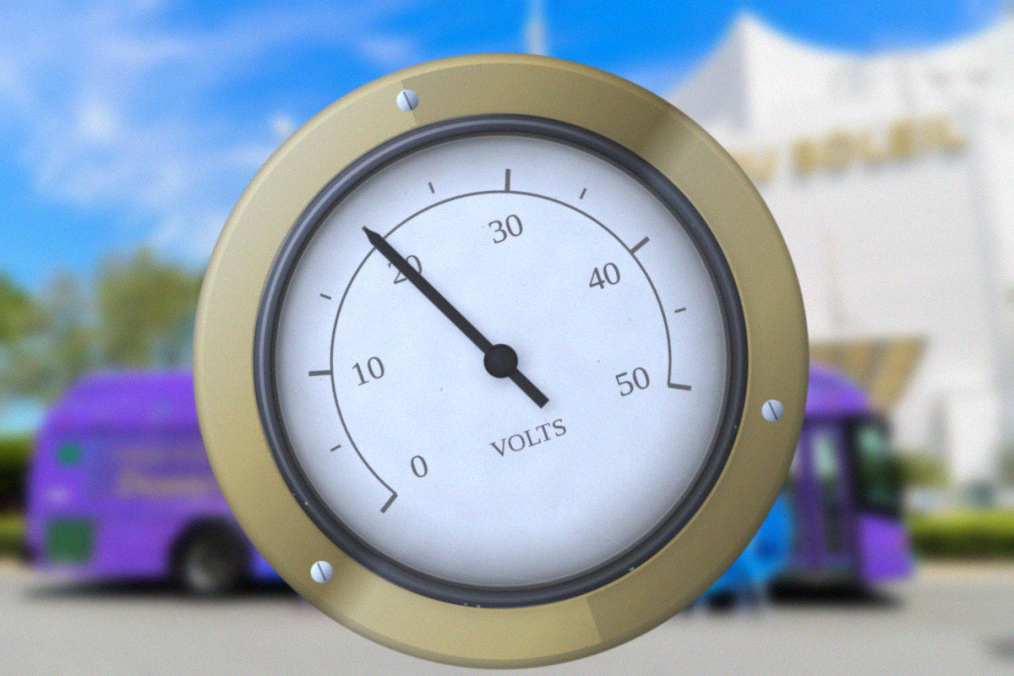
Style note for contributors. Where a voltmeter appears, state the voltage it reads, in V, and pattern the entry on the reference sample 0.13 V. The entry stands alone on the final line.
20 V
